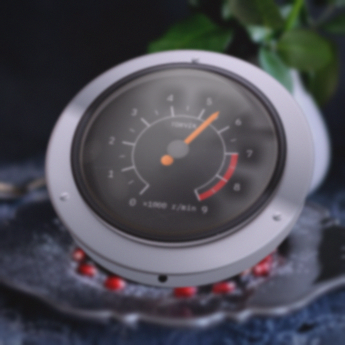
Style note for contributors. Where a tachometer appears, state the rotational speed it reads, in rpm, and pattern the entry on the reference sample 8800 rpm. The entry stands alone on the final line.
5500 rpm
